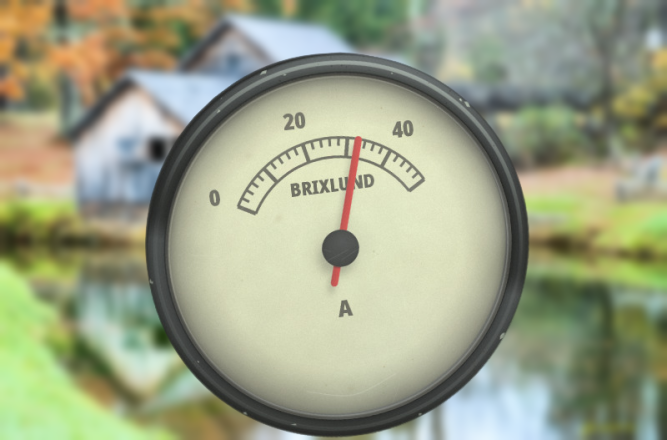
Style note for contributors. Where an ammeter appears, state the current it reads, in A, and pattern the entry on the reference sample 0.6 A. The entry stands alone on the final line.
32 A
